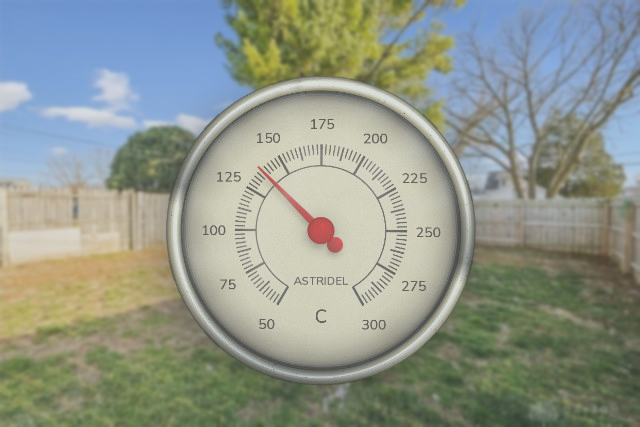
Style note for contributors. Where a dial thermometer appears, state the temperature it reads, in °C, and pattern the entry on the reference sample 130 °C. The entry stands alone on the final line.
137.5 °C
